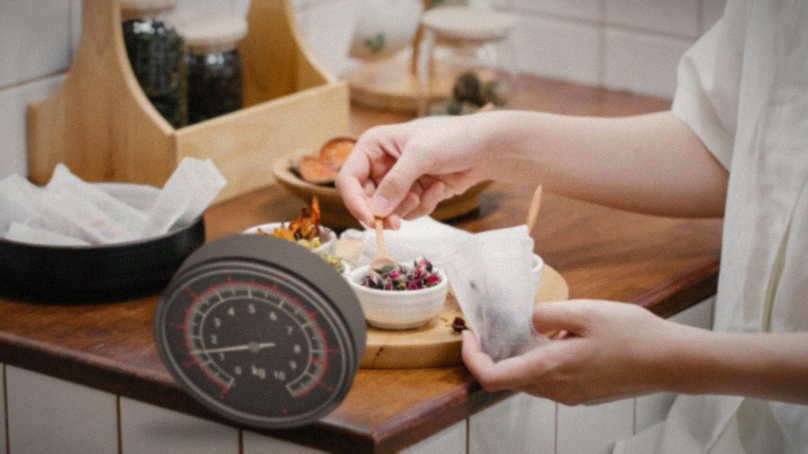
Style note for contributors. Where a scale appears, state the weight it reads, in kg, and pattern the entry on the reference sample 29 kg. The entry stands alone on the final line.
1.5 kg
